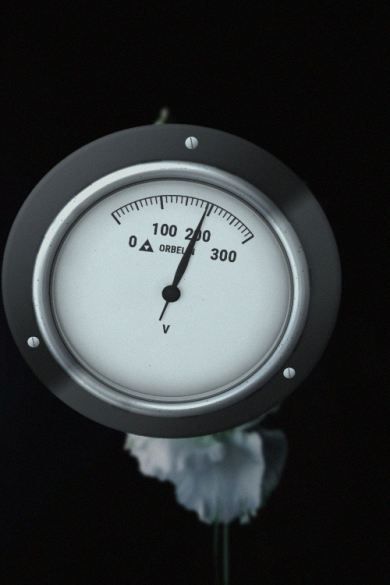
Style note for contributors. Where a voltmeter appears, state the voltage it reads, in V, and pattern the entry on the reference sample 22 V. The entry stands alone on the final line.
190 V
